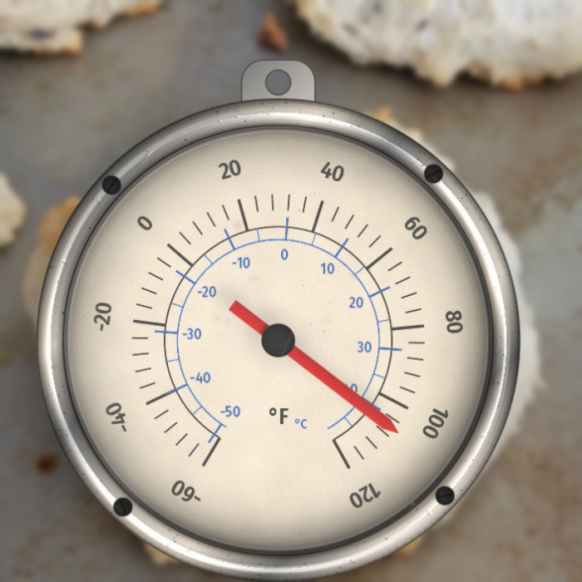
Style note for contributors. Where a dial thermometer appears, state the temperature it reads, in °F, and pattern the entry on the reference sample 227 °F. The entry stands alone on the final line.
106 °F
